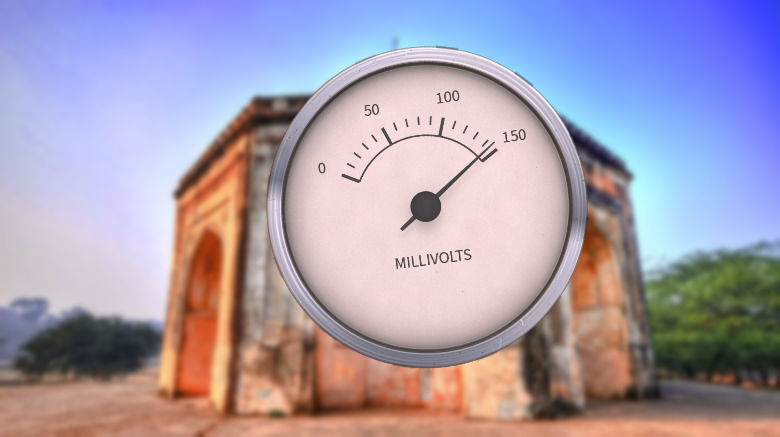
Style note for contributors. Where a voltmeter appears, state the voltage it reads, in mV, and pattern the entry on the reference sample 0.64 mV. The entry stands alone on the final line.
145 mV
